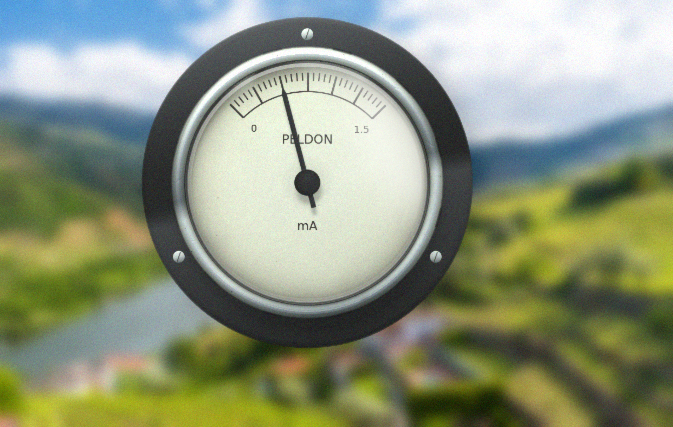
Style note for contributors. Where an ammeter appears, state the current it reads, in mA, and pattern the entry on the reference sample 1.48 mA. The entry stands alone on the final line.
0.5 mA
